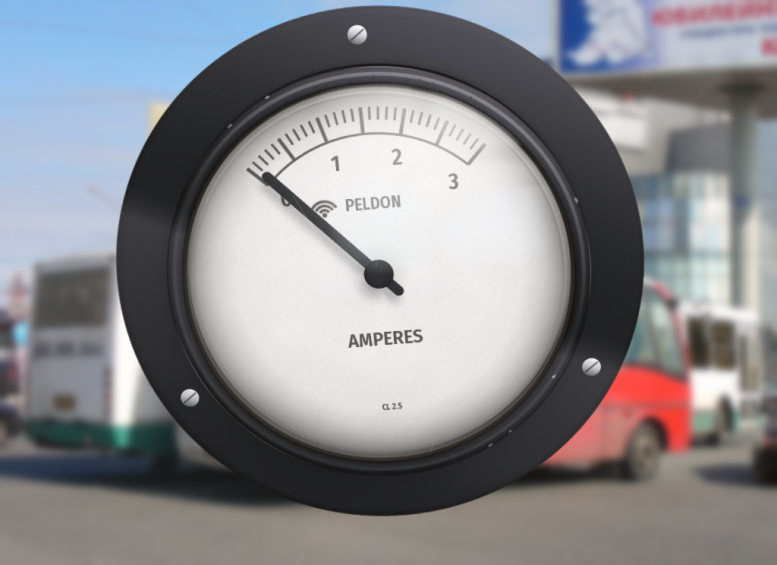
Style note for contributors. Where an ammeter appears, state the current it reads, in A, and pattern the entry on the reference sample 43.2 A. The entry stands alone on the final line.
0.1 A
